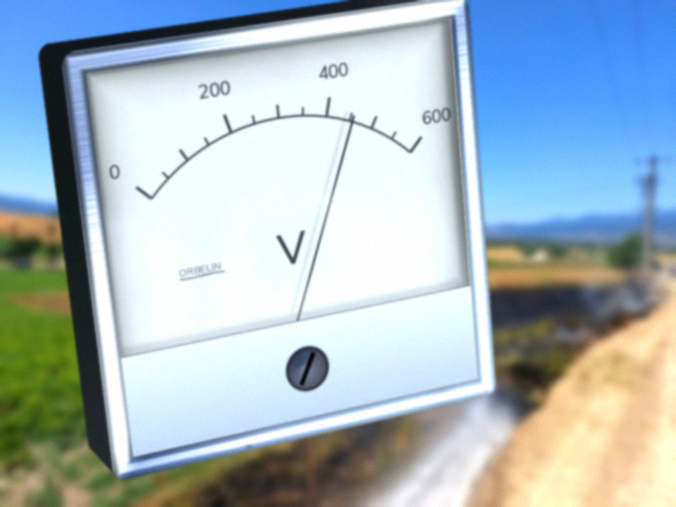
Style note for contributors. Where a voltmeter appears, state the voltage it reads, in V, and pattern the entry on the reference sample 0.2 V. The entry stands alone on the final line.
450 V
